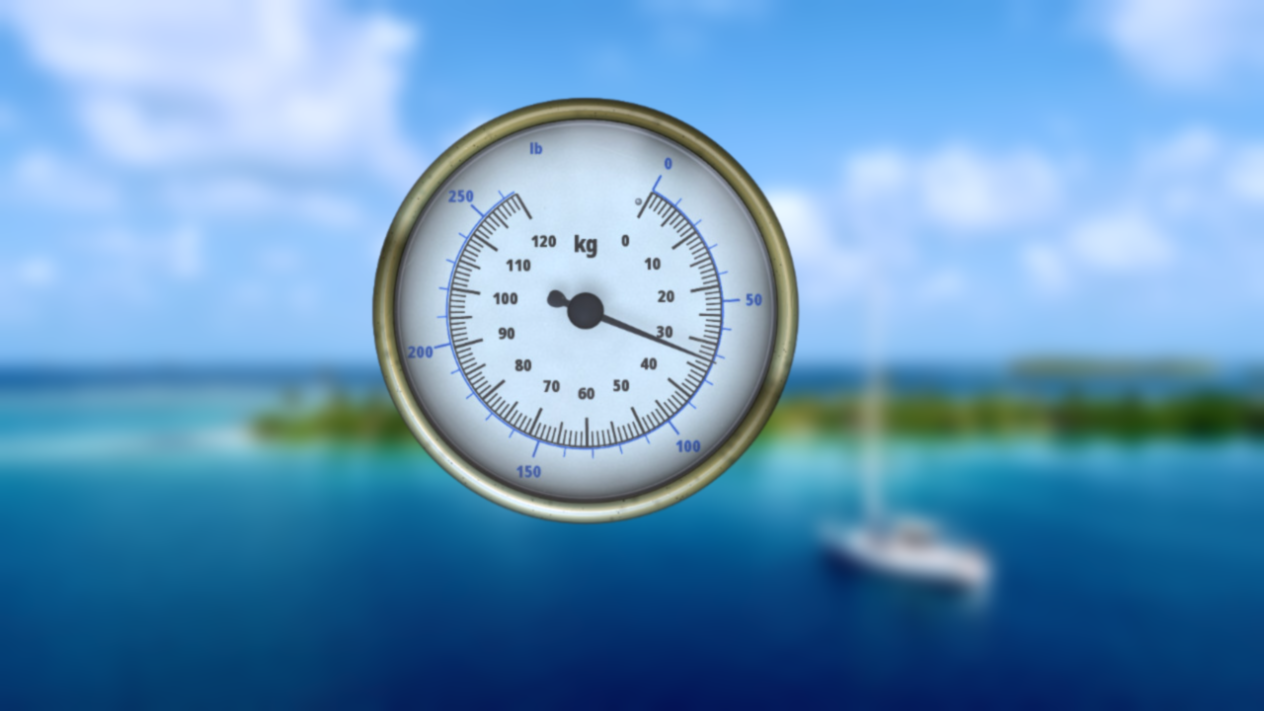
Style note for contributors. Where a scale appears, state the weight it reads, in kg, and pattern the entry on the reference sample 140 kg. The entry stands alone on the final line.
33 kg
